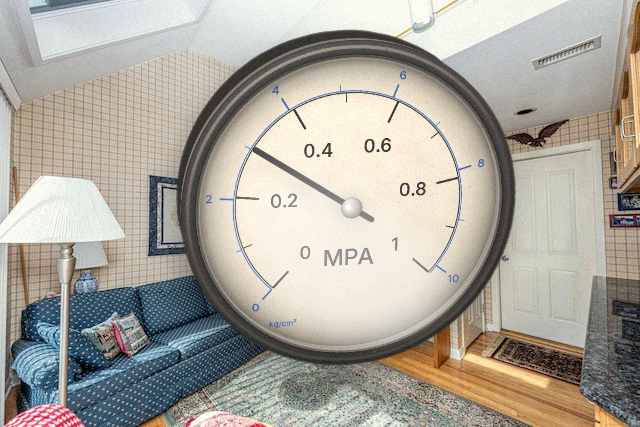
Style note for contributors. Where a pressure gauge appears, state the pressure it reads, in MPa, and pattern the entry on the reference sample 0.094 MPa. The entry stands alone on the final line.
0.3 MPa
